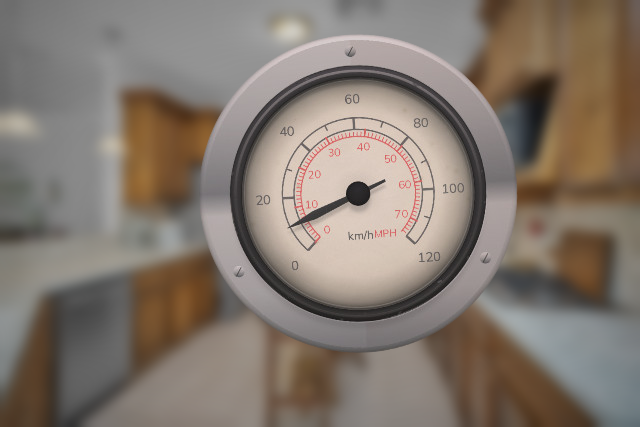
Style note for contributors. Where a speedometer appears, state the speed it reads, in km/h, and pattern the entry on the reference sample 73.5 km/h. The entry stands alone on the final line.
10 km/h
